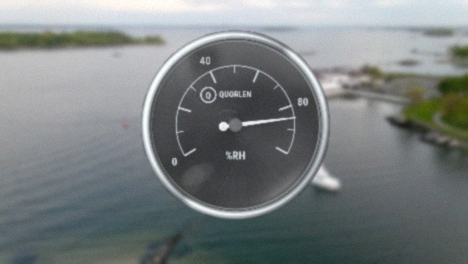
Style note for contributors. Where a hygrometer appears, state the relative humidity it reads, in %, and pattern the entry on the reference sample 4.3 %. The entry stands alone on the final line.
85 %
